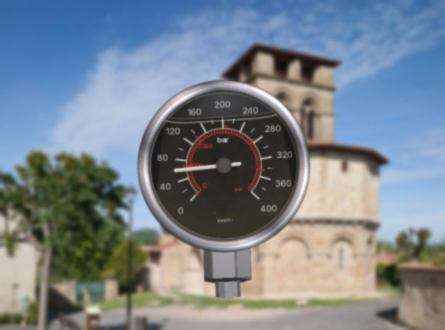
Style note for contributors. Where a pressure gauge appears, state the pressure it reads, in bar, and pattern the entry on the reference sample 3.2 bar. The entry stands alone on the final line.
60 bar
